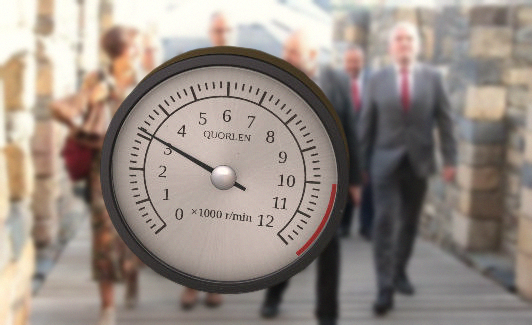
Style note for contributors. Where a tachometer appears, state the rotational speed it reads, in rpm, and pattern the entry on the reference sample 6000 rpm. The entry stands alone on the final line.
3200 rpm
